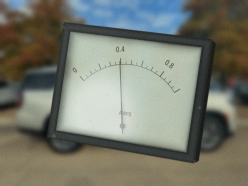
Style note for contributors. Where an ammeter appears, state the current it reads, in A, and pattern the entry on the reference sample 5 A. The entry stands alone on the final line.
0.4 A
